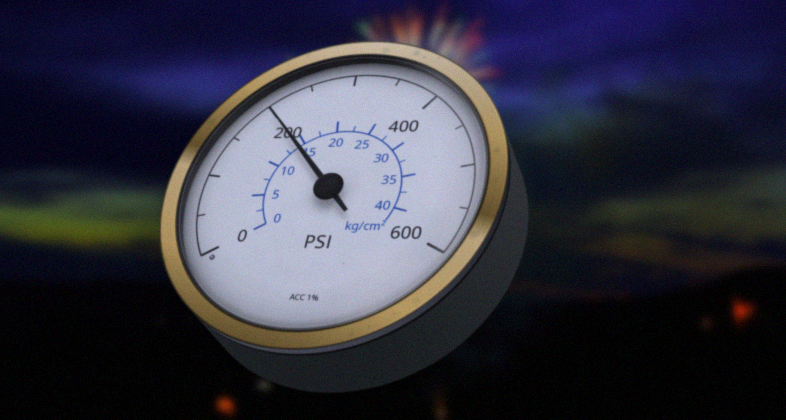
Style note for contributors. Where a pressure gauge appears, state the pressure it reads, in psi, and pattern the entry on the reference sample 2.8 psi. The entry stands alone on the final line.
200 psi
